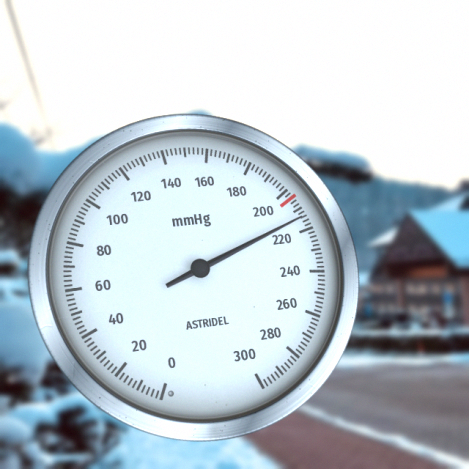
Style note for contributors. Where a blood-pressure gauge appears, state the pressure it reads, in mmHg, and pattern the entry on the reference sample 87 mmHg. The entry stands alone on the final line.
214 mmHg
